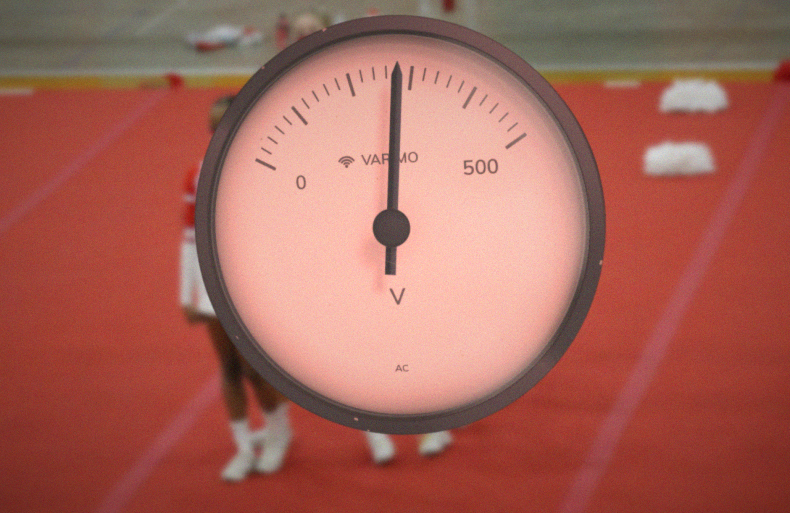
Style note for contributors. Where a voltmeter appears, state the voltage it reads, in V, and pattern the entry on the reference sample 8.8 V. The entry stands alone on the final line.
280 V
